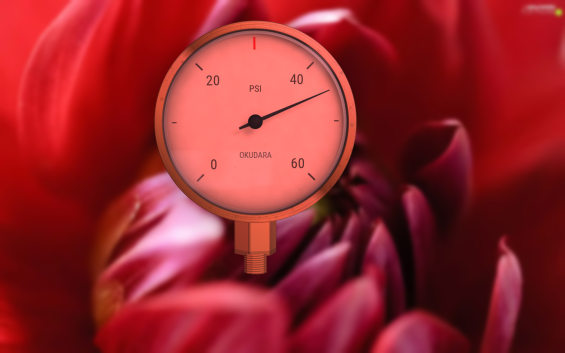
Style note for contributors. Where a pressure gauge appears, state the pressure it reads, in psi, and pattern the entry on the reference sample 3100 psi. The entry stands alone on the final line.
45 psi
